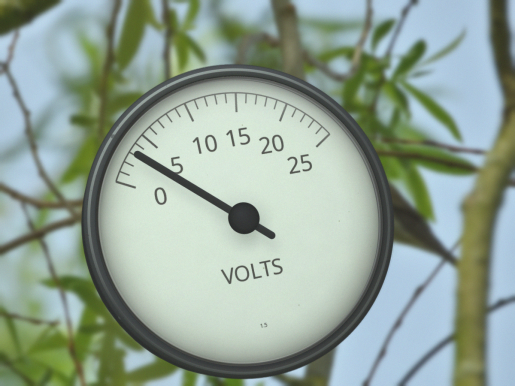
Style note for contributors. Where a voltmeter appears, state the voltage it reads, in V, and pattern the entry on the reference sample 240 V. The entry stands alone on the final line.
3 V
